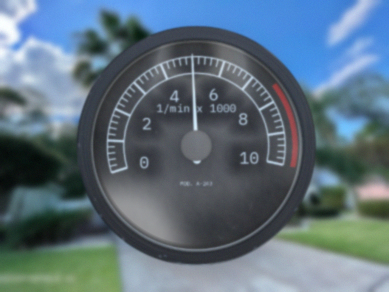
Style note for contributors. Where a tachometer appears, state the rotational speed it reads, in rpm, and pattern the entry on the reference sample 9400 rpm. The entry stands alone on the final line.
5000 rpm
